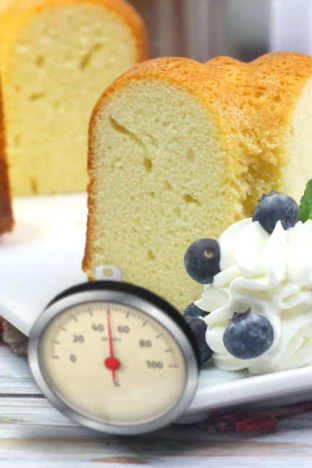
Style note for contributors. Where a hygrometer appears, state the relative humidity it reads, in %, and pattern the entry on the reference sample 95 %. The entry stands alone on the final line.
50 %
